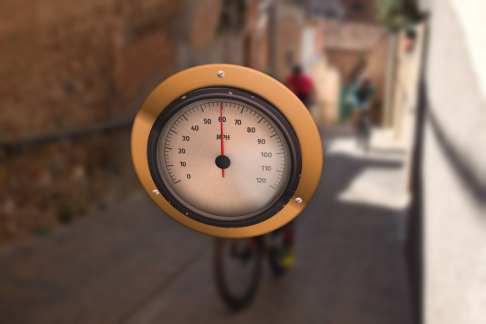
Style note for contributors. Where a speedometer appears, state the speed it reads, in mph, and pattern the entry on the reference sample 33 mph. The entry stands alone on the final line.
60 mph
